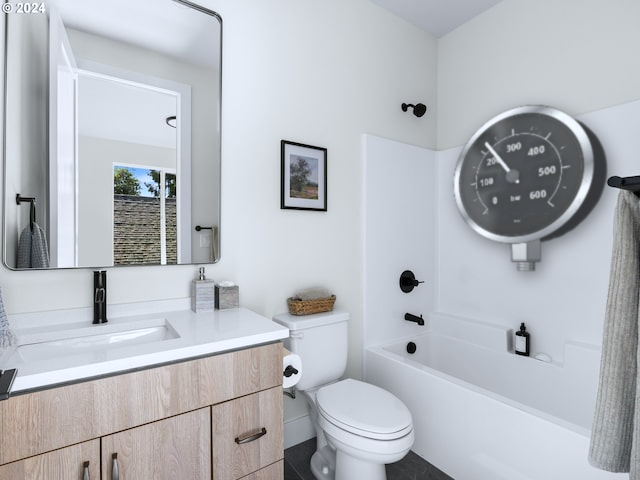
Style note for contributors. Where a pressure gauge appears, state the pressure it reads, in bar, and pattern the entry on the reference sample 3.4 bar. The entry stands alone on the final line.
225 bar
